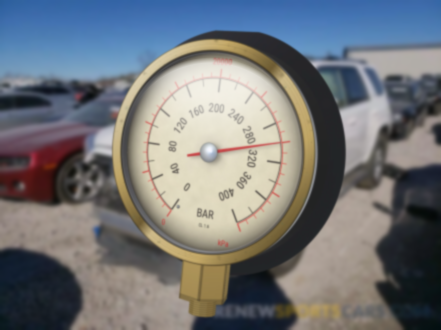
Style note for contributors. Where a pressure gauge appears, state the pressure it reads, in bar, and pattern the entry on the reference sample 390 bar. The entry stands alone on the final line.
300 bar
